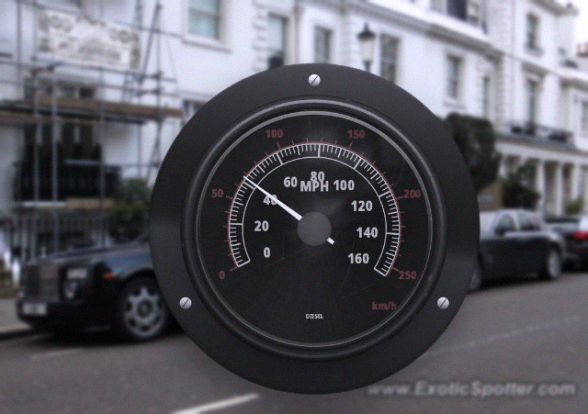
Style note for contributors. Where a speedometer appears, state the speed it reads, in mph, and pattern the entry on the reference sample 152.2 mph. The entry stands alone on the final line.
42 mph
